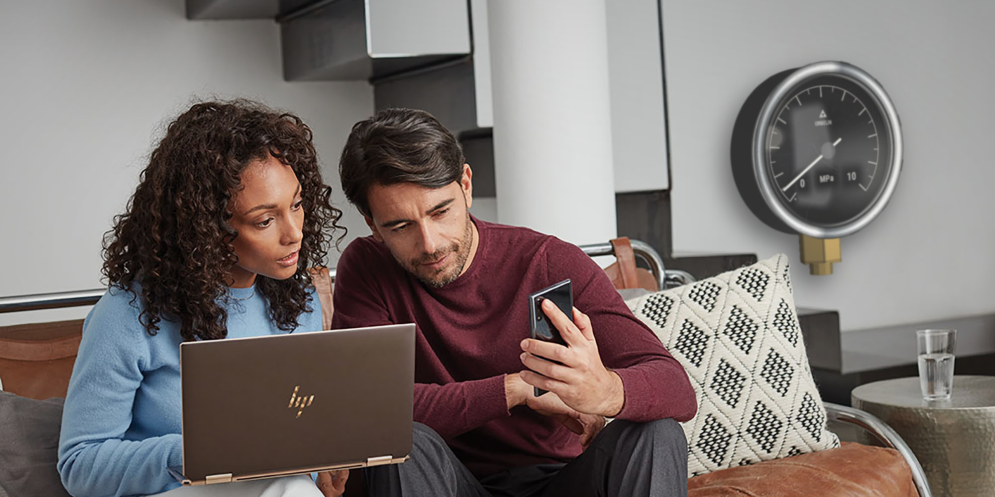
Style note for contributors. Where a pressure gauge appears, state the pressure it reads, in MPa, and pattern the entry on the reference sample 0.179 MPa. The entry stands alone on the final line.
0.5 MPa
